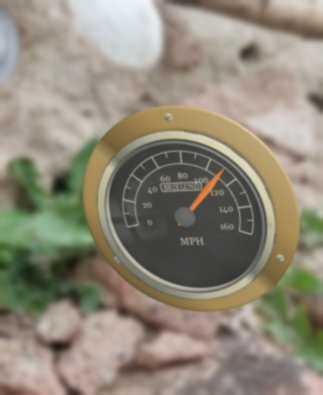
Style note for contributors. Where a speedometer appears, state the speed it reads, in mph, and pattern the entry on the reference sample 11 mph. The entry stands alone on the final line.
110 mph
